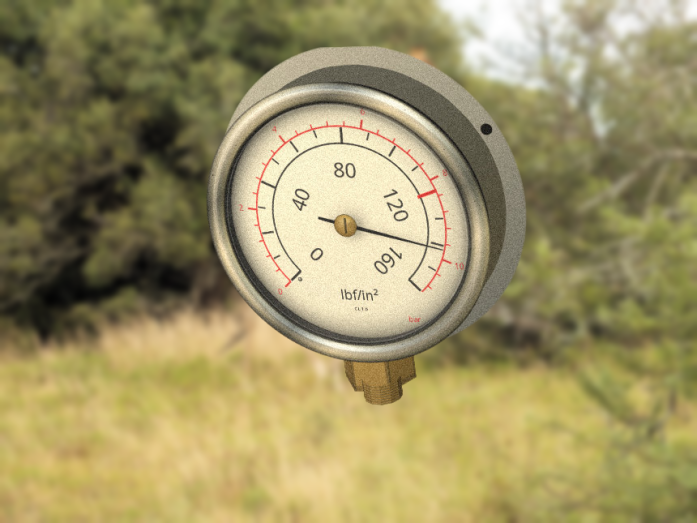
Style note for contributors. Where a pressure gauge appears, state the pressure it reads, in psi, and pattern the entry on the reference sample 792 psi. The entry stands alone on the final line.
140 psi
